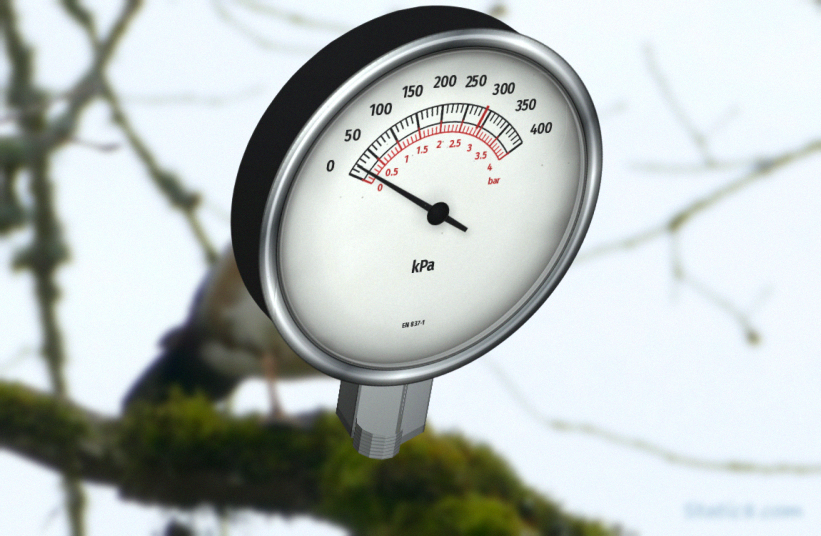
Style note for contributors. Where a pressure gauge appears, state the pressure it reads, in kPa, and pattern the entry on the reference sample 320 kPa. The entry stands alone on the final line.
20 kPa
